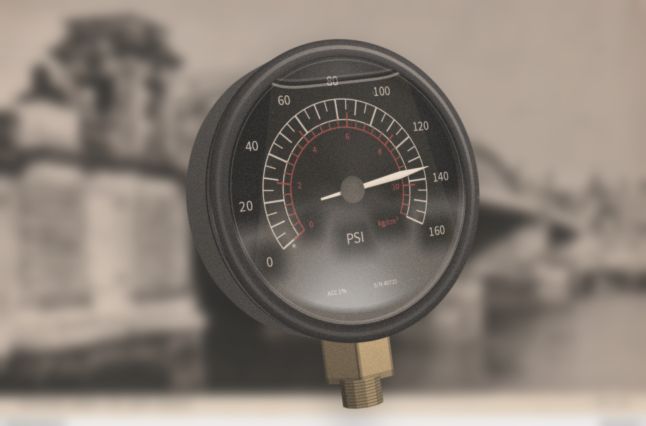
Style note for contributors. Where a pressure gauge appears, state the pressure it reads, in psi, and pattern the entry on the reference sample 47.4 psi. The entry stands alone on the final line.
135 psi
